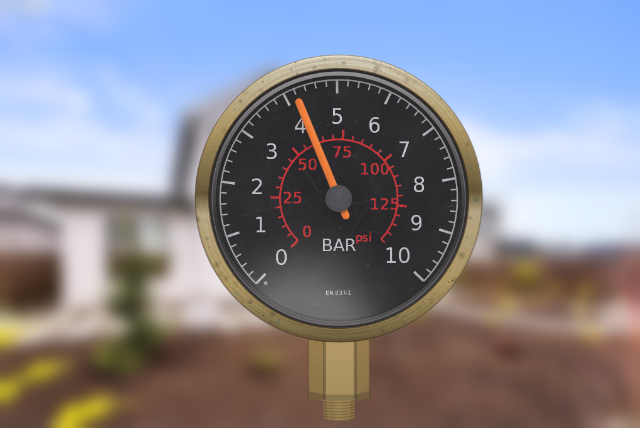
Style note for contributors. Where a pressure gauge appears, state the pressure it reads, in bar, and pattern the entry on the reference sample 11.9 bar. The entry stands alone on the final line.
4.2 bar
